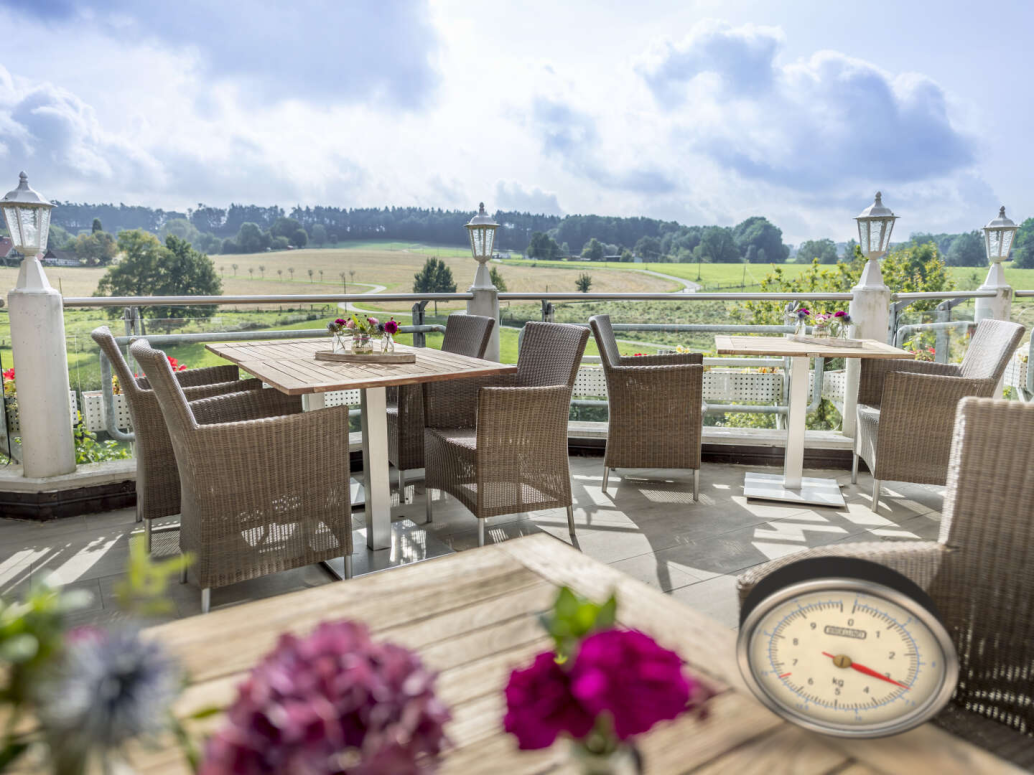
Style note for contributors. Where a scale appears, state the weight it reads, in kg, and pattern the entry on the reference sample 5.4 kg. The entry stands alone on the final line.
3 kg
